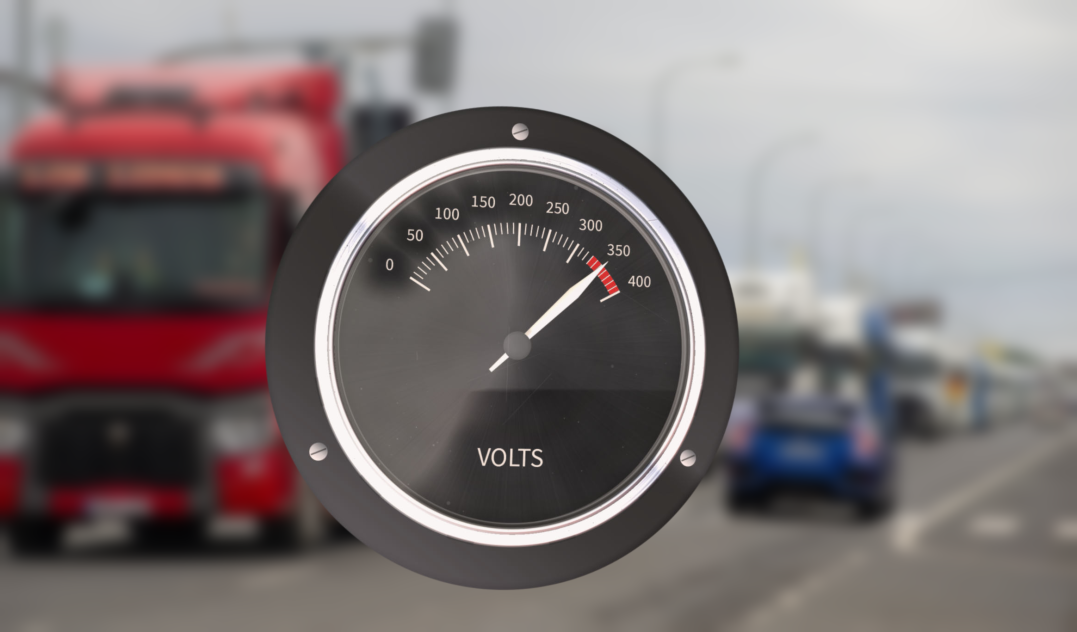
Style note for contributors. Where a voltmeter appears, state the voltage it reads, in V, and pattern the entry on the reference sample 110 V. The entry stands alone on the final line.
350 V
